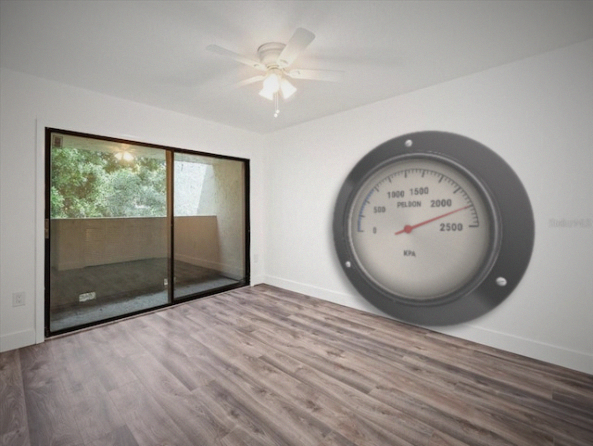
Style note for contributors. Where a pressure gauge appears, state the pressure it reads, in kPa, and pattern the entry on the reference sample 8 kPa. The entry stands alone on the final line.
2250 kPa
